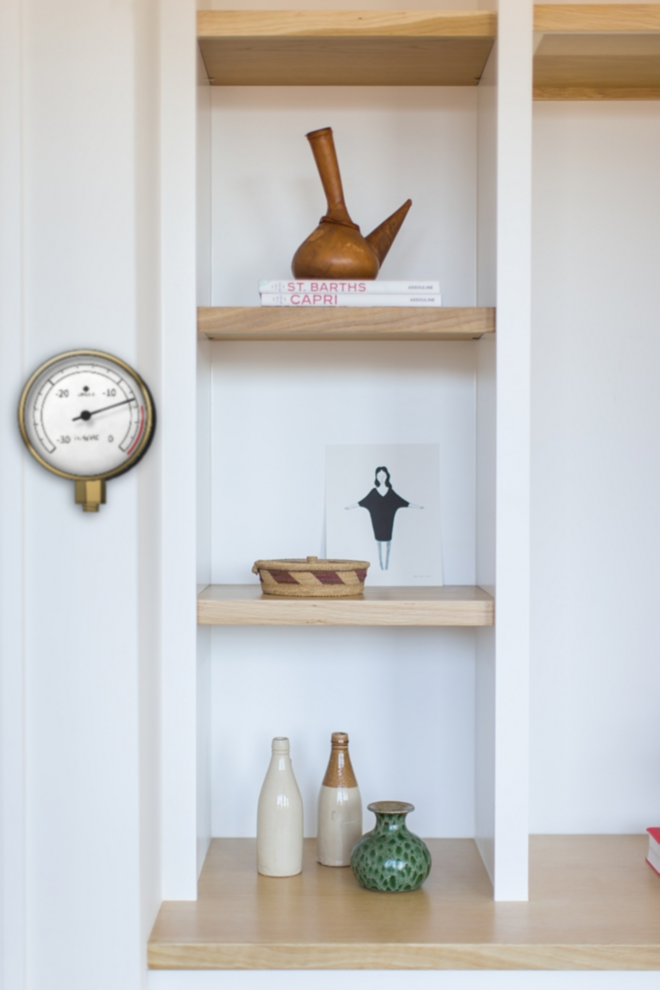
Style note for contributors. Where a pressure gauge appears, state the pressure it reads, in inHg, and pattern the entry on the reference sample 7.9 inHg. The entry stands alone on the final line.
-7 inHg
